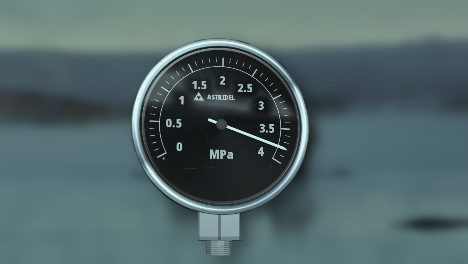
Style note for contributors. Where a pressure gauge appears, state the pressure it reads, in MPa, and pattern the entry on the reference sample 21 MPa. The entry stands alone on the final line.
3.8 MPa
